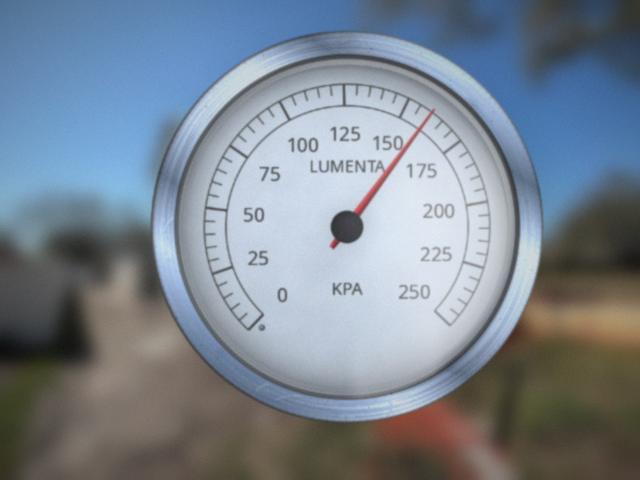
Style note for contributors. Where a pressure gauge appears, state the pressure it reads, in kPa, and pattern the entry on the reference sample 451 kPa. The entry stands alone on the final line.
160 kPa
